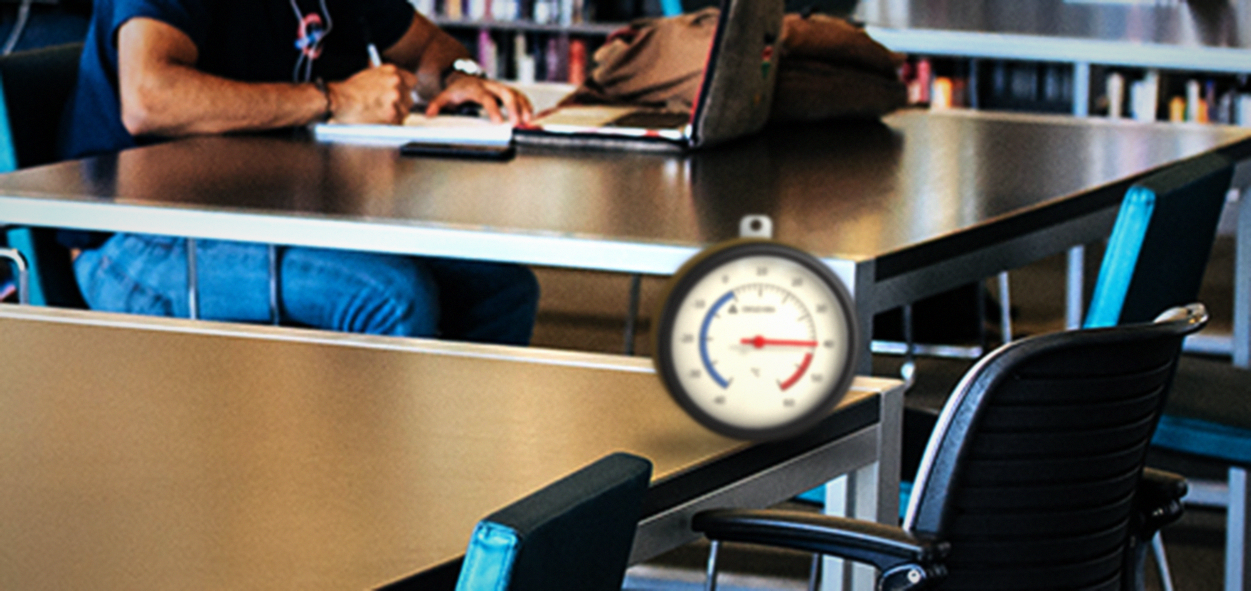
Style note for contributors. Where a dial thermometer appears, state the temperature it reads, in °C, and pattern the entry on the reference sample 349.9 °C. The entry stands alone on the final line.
40 °C
